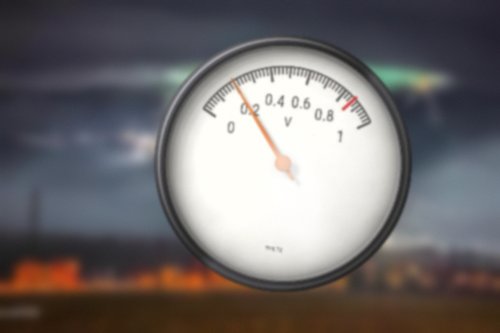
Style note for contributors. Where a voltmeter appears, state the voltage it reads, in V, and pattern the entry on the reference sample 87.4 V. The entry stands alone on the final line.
0.2 V
